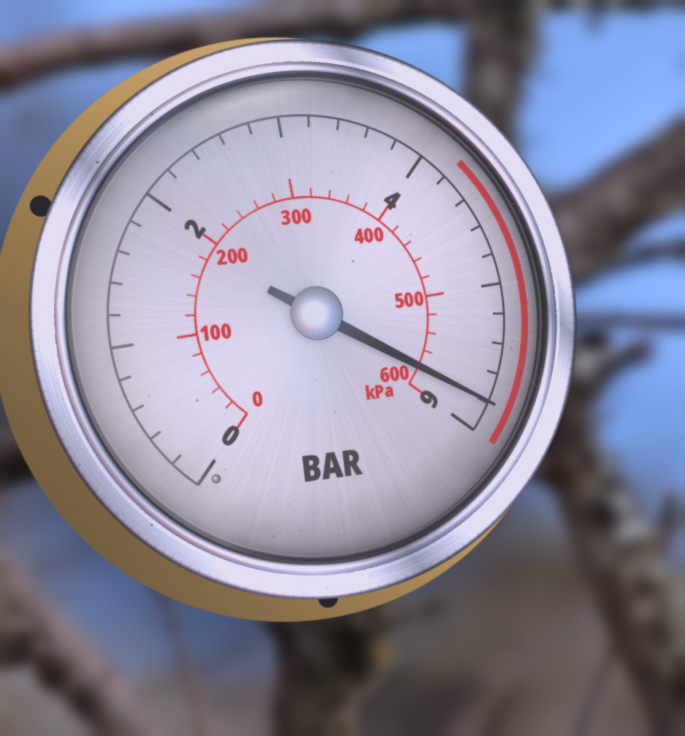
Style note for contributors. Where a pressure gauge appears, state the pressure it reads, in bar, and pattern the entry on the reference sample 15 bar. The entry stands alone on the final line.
5.8 bar
